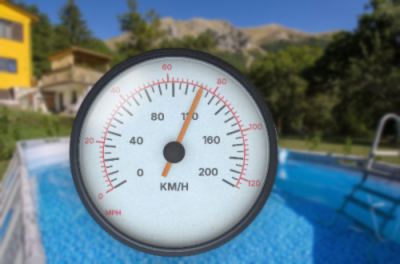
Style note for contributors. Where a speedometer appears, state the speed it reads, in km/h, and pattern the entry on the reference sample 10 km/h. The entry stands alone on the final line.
120 km/h
